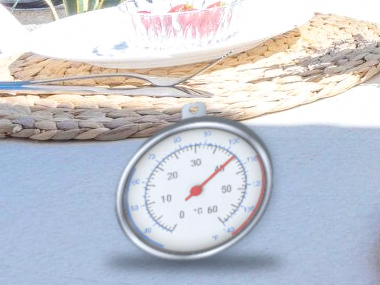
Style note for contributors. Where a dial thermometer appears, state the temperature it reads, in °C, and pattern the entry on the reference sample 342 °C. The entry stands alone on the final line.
40 °C
